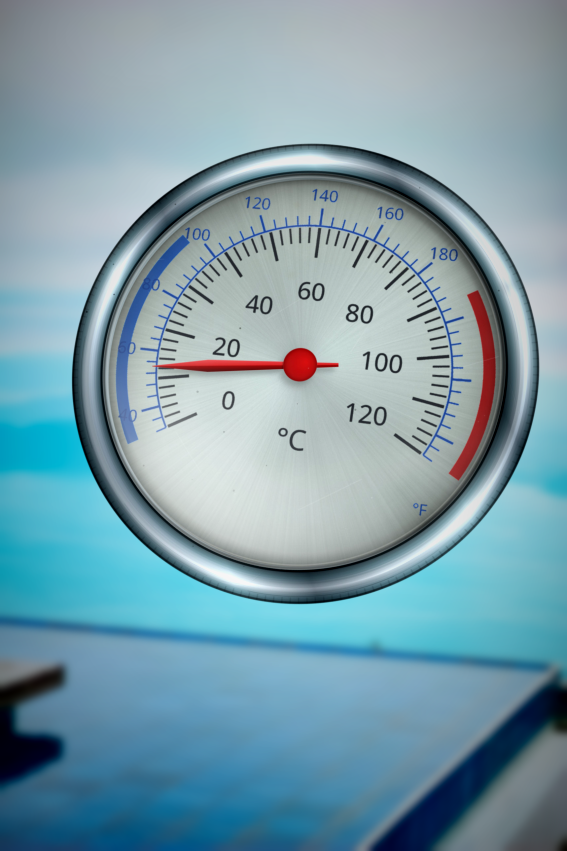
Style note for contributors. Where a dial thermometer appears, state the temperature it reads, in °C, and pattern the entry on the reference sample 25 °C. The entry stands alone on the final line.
12 °C
